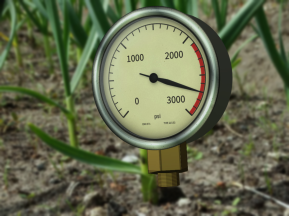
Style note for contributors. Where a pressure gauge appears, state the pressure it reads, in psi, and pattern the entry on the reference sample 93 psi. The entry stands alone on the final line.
2700 psi
